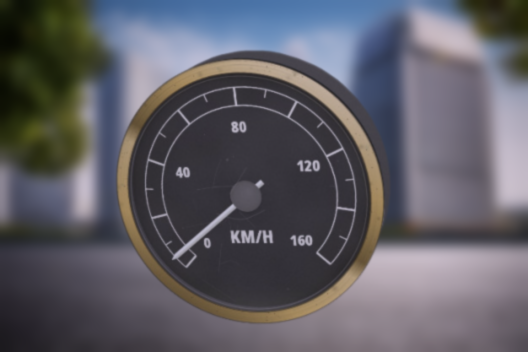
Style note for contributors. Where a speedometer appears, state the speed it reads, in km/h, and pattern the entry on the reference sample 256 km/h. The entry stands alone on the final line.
5 km/h
